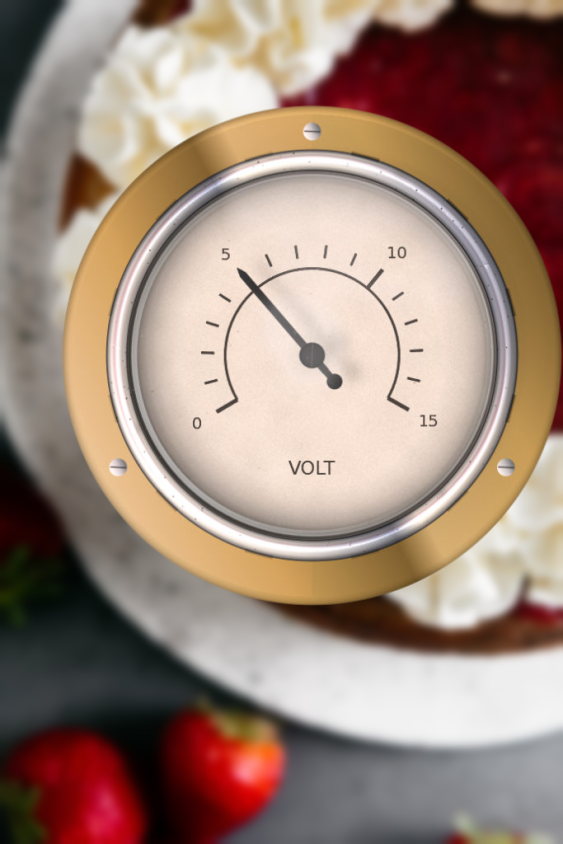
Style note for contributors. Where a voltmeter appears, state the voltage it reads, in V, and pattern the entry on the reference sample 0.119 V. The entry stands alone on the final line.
5 V
